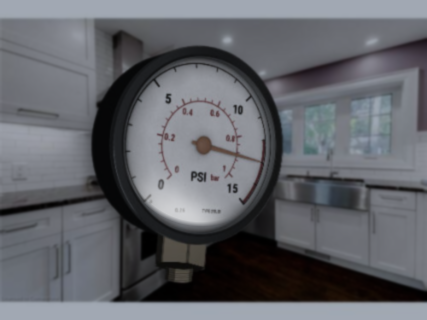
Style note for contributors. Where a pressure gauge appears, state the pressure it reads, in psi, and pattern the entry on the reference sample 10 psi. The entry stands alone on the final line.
13 psi
